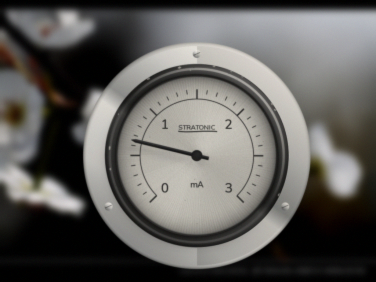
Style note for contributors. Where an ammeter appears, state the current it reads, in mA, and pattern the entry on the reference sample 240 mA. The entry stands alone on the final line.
0.65 mA
